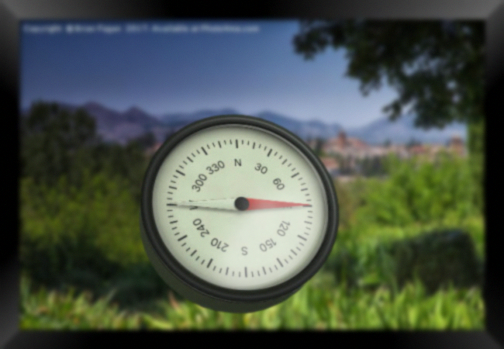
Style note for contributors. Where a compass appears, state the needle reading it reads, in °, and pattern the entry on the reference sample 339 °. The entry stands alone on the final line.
90 °
